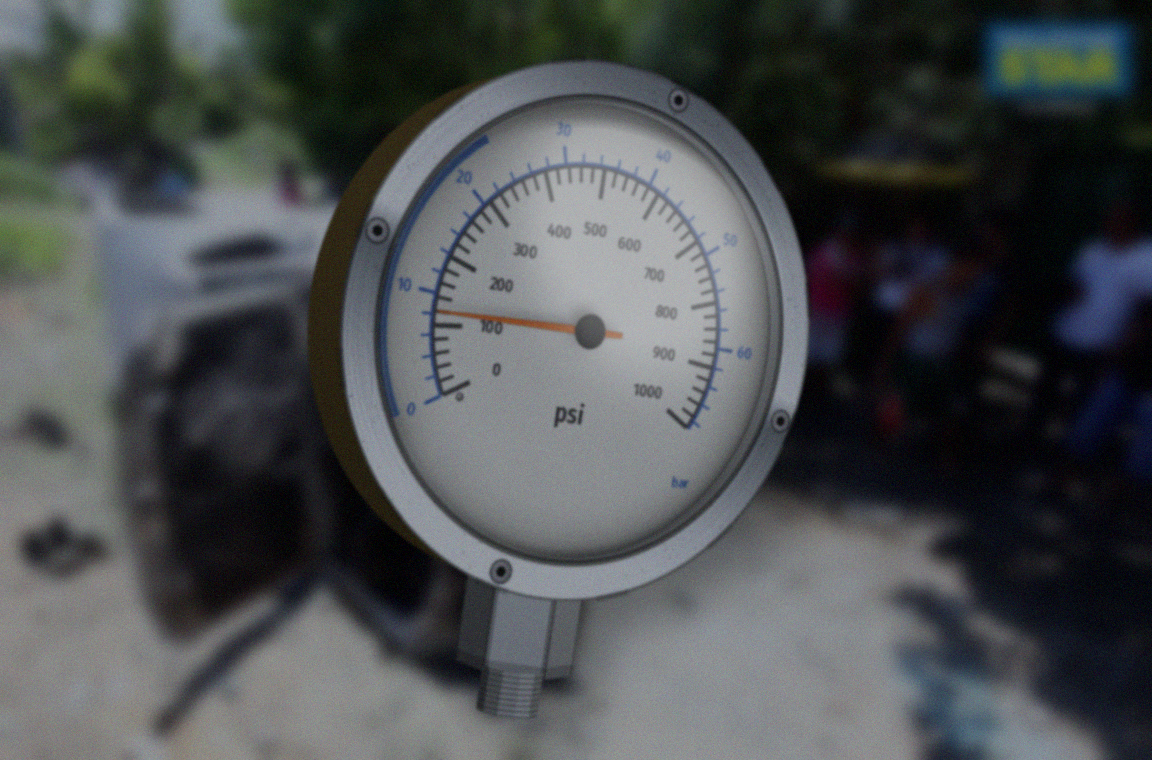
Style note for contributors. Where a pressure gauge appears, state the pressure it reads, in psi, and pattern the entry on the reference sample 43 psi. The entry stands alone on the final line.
120 psi
